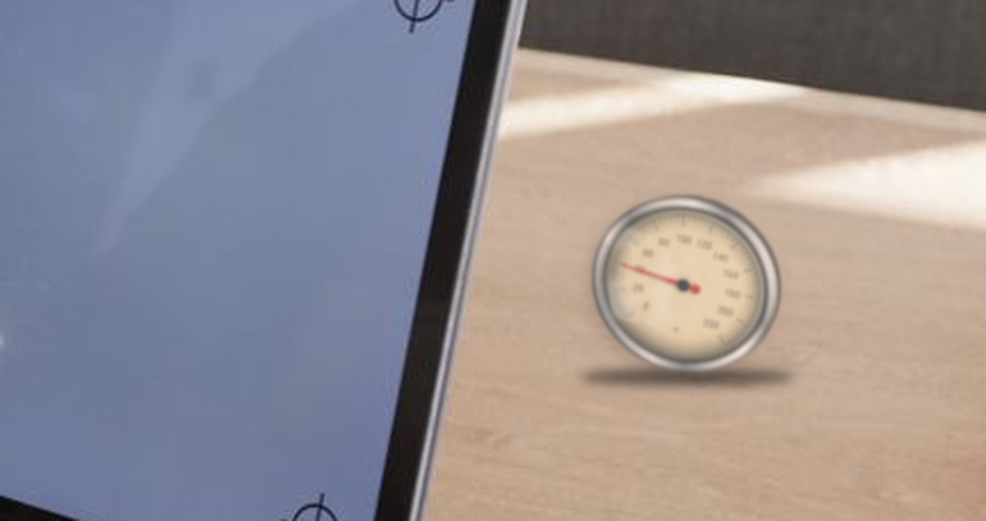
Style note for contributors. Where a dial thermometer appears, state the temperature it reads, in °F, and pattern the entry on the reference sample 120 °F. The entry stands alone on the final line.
40 °F
